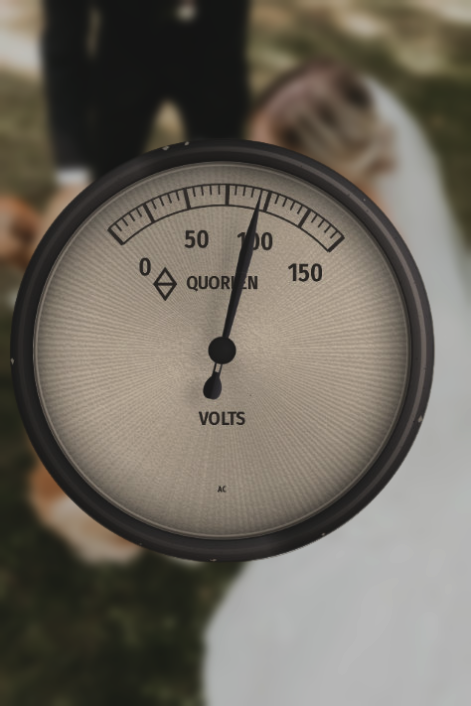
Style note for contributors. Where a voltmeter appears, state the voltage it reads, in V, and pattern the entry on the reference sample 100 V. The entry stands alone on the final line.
95 V
